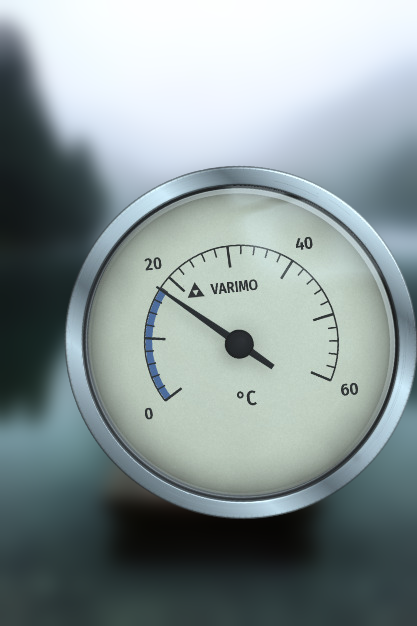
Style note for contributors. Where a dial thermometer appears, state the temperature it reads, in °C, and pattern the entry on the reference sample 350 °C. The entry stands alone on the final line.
18 °C
